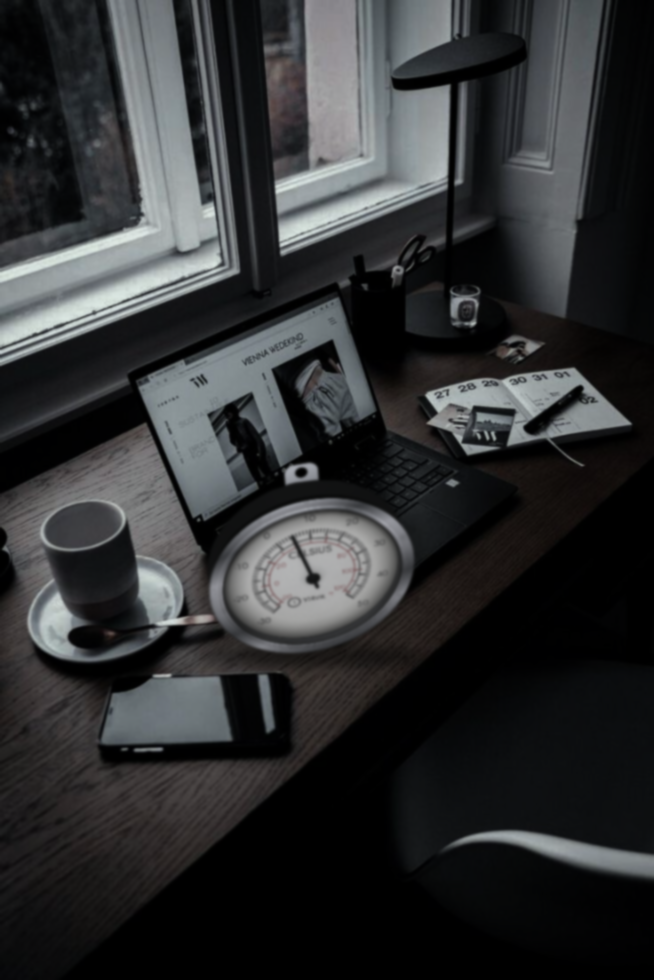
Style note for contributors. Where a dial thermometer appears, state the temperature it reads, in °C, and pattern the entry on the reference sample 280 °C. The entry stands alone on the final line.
5 °C
